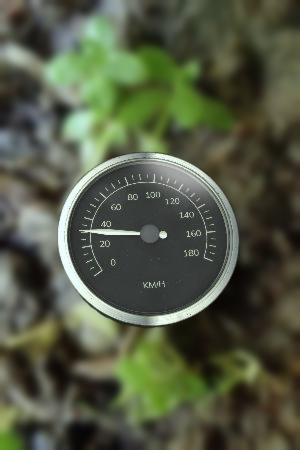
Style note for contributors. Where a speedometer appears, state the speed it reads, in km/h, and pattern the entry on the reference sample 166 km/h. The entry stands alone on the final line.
30 km/h
